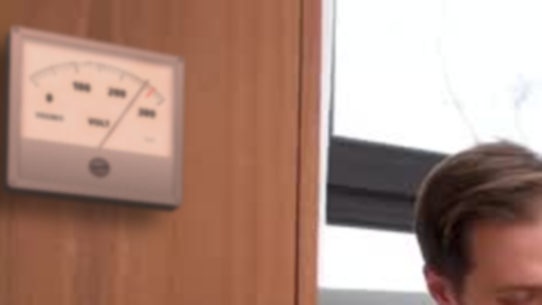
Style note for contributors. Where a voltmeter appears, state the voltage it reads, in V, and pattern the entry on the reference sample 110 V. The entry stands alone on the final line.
250 V
